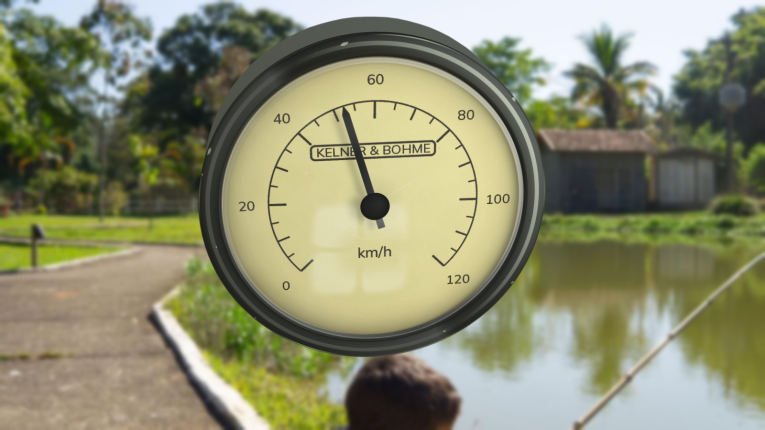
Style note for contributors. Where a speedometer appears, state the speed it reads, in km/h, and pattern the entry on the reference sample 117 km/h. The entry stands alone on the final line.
52.5 km/h
